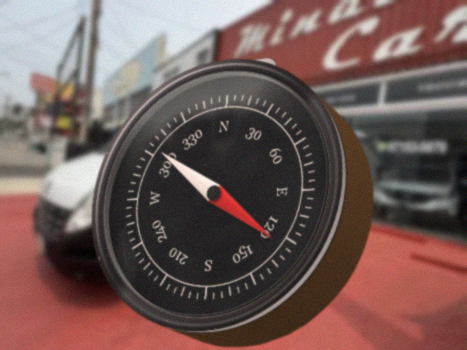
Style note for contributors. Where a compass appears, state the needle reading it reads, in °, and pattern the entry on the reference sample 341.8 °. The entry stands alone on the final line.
125 °
